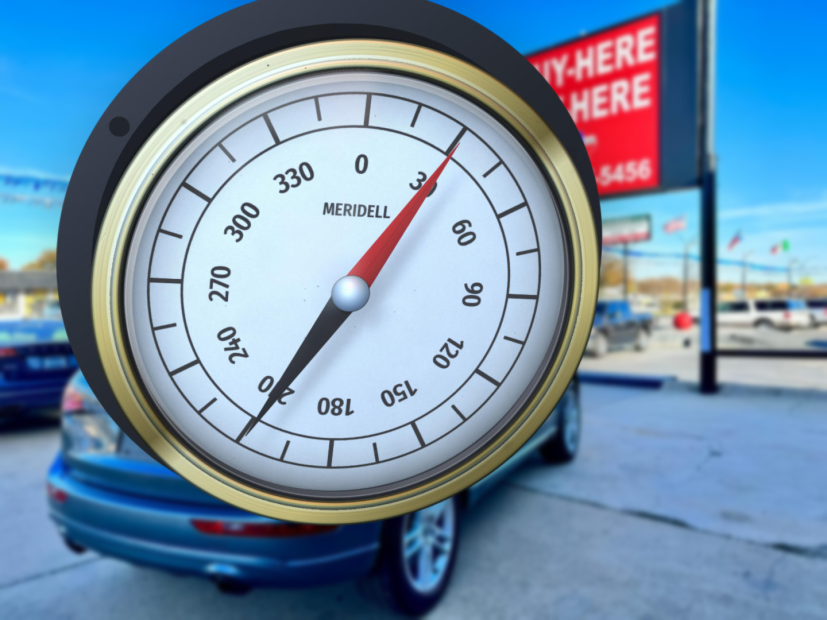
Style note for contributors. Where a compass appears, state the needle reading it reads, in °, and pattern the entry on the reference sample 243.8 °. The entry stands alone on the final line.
30 °
